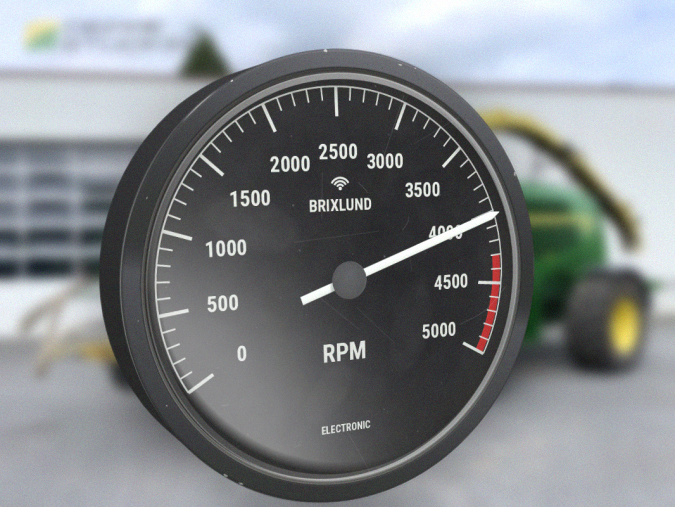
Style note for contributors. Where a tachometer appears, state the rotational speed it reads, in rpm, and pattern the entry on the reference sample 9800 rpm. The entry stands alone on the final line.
4000 rpm
